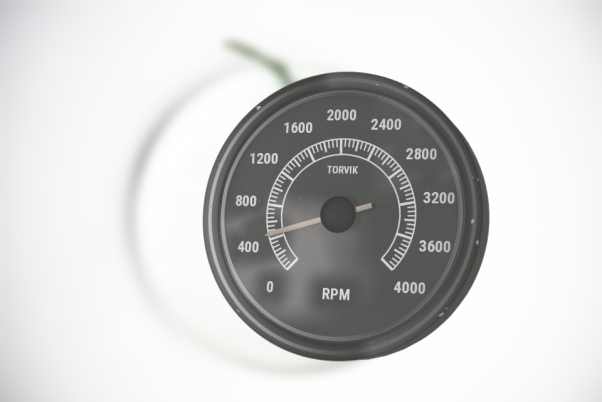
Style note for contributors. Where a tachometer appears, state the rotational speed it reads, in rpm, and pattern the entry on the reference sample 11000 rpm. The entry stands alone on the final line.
450 rpm
